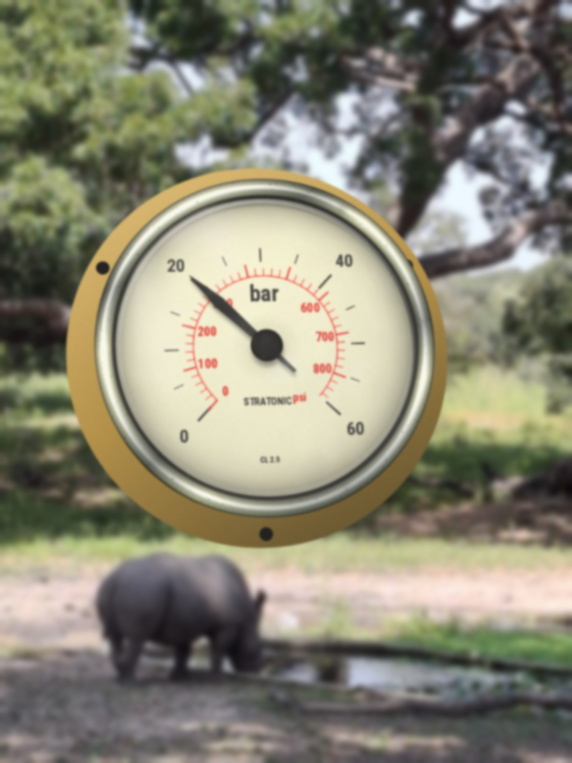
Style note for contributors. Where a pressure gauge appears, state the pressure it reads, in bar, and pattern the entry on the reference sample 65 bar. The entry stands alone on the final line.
20 bar
